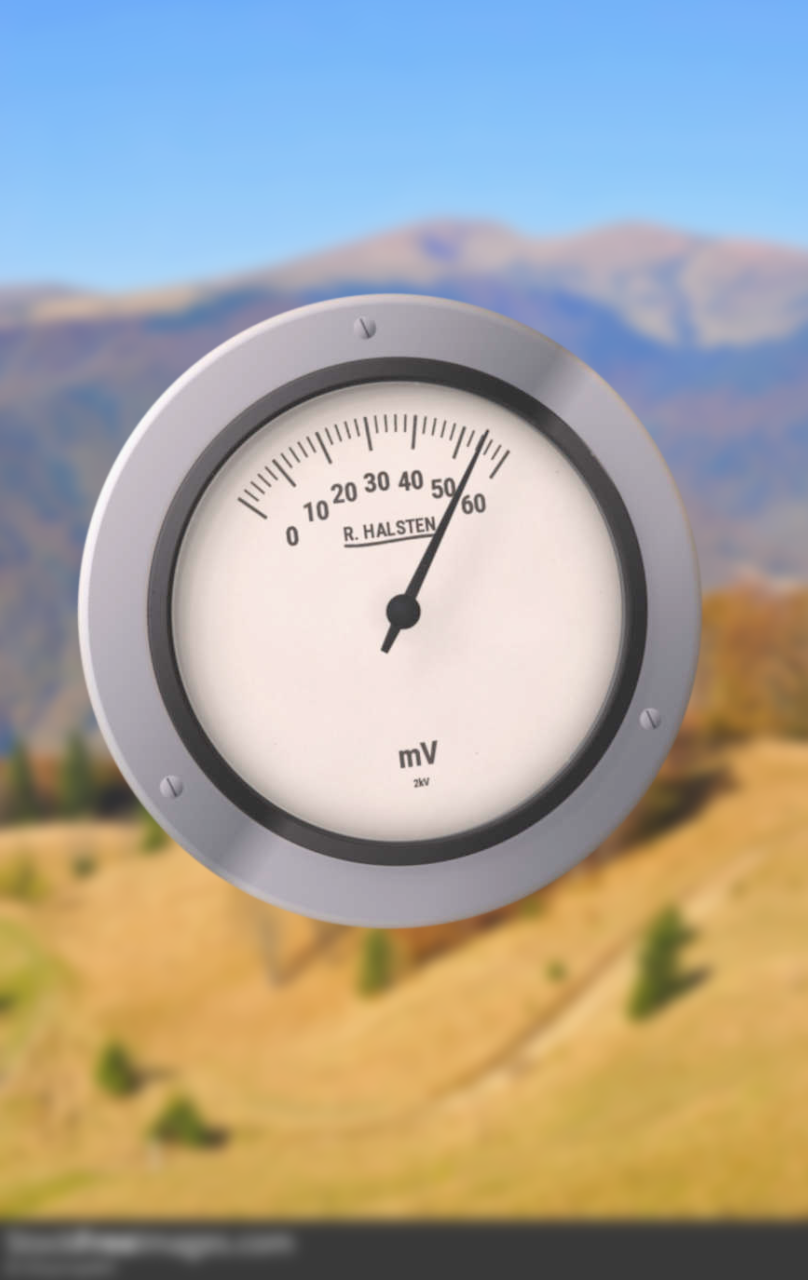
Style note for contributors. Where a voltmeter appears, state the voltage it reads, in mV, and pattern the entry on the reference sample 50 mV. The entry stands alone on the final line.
54 mV
